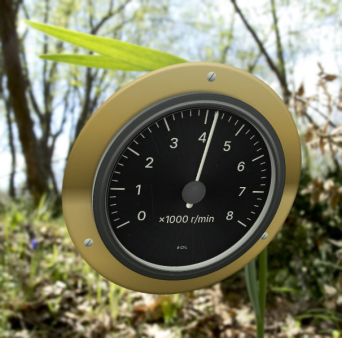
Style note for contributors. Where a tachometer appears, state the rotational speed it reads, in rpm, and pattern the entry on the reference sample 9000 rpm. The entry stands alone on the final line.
4200 rpm
